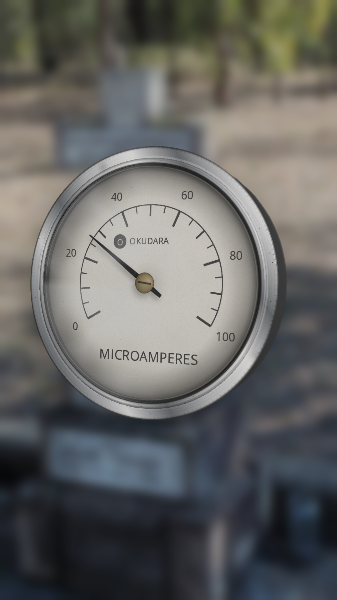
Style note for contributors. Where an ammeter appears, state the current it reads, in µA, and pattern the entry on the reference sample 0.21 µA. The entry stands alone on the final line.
27.5 µA
